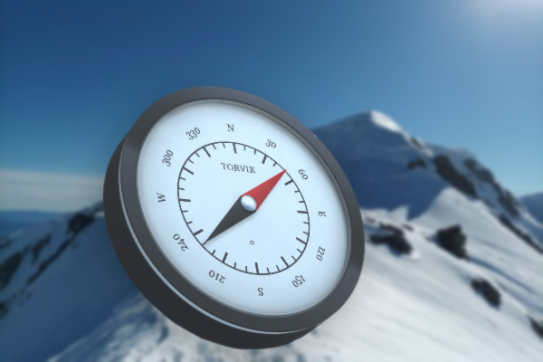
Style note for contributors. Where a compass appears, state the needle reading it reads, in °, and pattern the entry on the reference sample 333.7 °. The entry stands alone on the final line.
50 °
